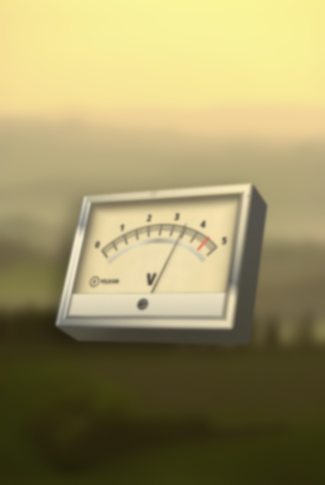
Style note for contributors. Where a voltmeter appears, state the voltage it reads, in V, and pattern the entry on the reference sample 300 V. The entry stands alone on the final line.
3.5 V
